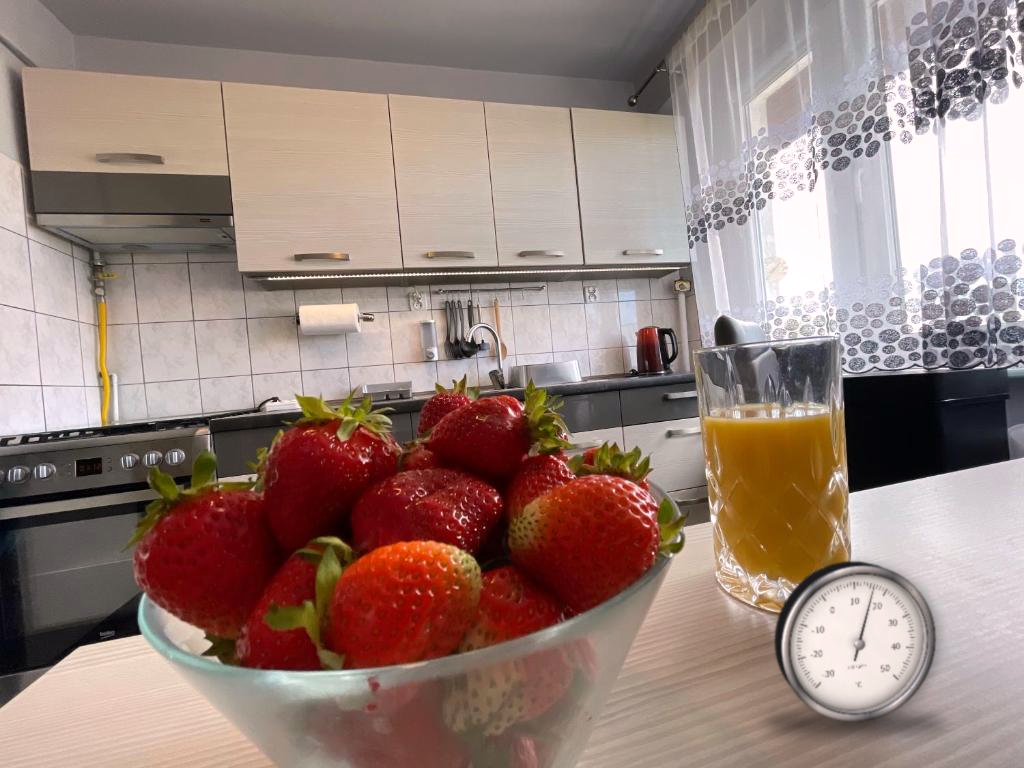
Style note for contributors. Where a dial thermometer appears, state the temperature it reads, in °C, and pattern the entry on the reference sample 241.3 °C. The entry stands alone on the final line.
15 °C
